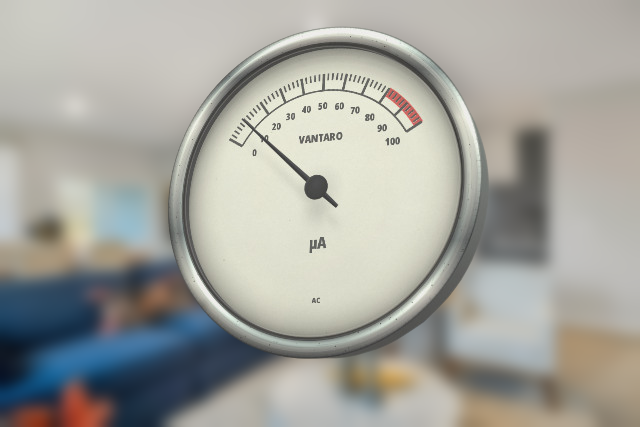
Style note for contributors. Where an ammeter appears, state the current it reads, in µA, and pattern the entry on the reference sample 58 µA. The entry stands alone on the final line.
10 µA
